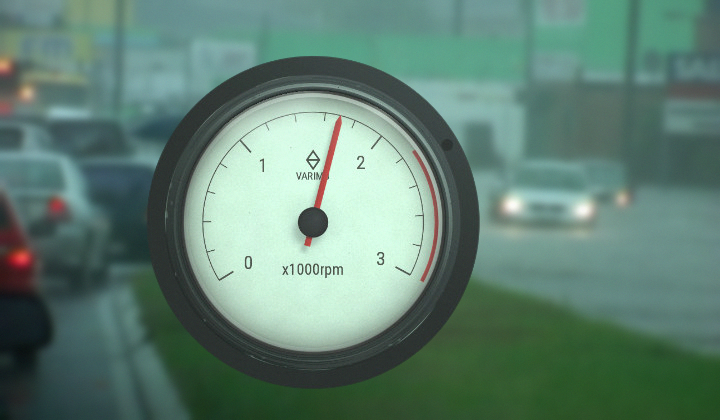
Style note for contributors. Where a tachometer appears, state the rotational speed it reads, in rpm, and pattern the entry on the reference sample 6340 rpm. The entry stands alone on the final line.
1700 rpm
